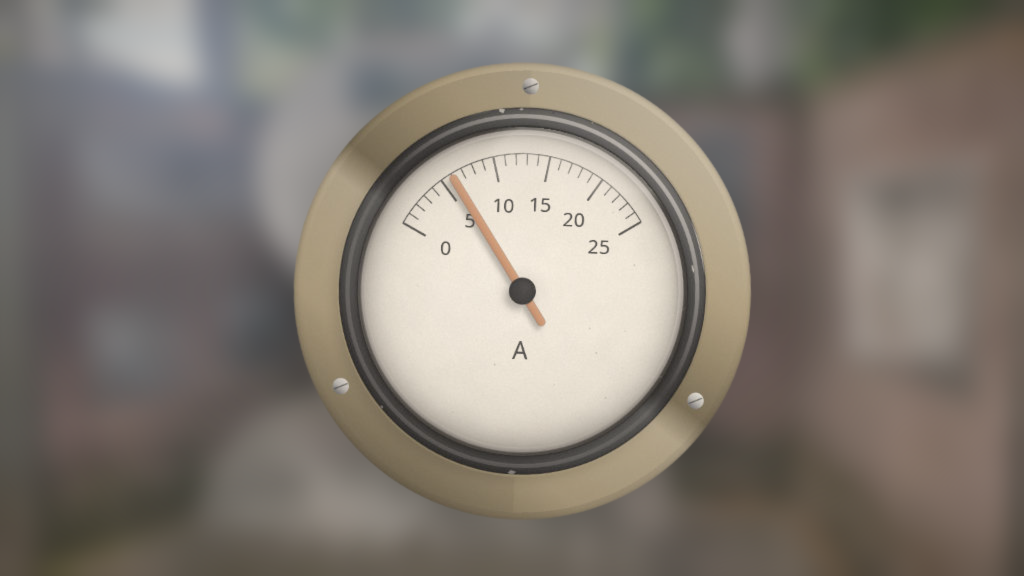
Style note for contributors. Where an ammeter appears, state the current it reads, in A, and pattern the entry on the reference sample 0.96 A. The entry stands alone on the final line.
6 A
